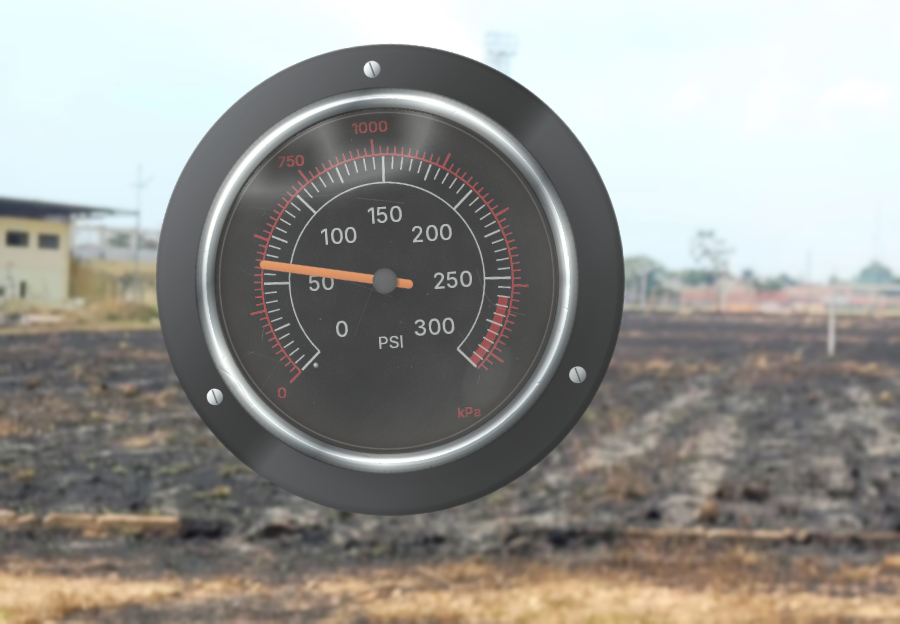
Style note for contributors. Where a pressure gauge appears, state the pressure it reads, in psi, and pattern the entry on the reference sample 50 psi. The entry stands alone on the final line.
60 psi
